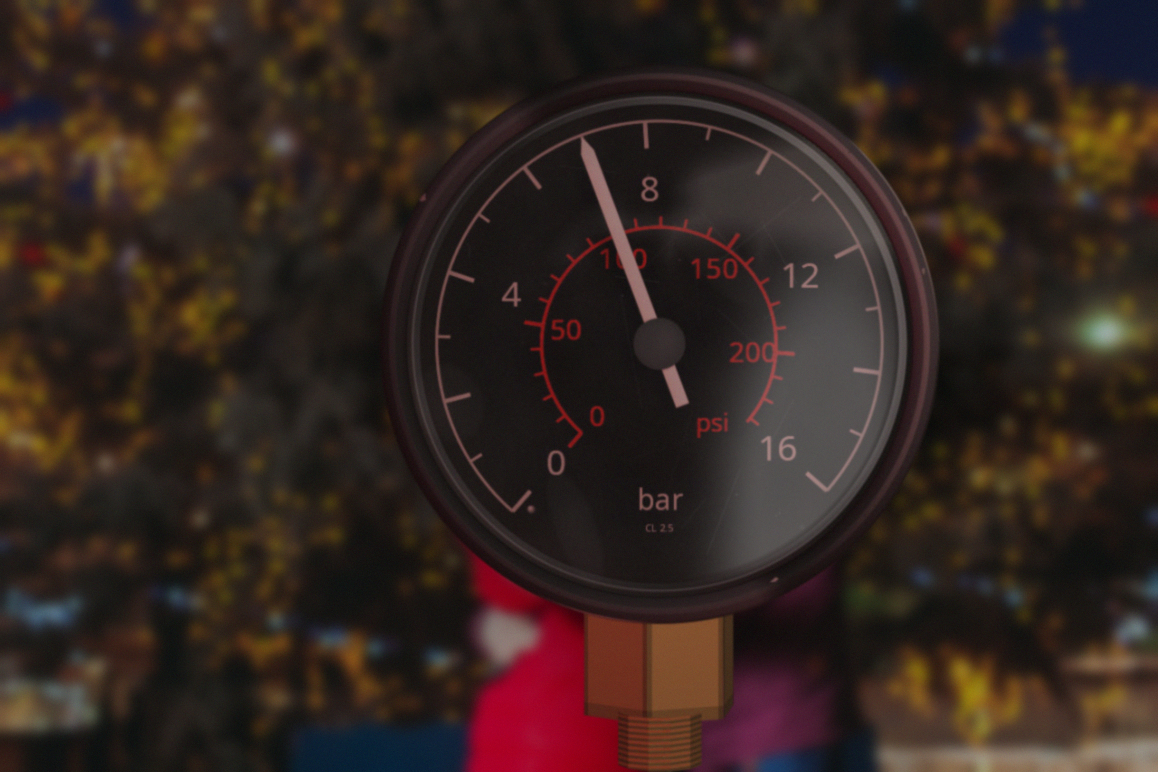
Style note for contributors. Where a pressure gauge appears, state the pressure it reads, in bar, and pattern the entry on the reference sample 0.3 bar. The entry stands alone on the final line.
7 bar
